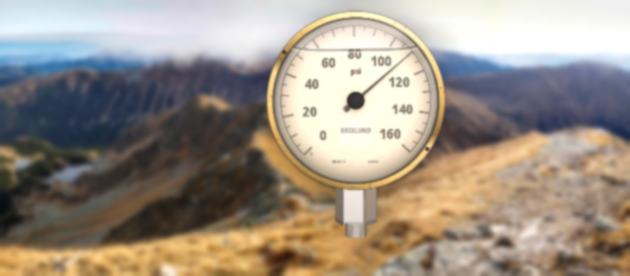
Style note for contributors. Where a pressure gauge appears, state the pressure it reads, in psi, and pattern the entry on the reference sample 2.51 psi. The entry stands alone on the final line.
110 psi
